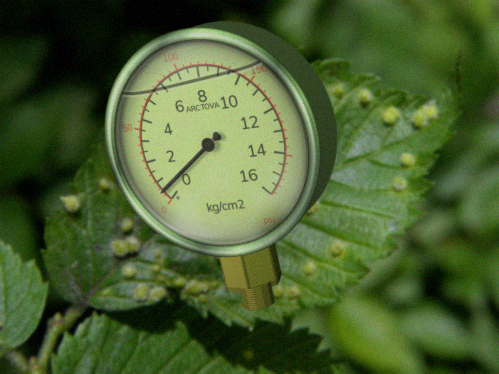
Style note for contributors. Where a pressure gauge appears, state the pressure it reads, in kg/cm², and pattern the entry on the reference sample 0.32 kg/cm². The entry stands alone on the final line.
0.5 kg/cm²
